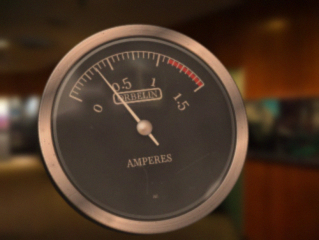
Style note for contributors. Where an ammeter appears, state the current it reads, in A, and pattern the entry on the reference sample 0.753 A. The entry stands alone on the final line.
0.35 A
